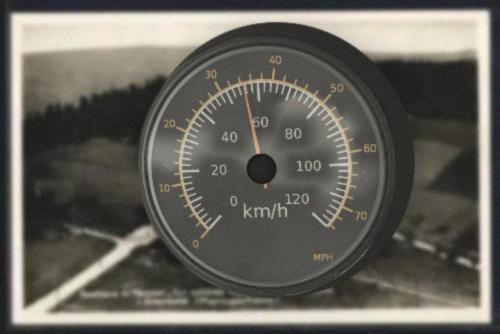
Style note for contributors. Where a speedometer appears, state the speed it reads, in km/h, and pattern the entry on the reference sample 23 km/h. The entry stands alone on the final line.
56 km/h
